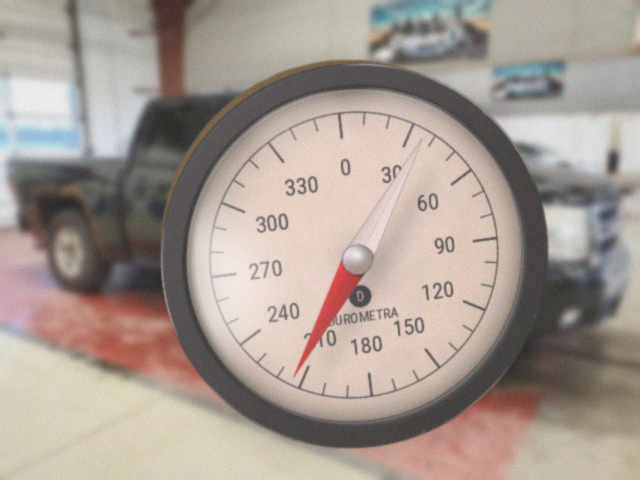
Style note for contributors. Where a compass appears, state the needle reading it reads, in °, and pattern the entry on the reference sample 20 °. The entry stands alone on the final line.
215 °
